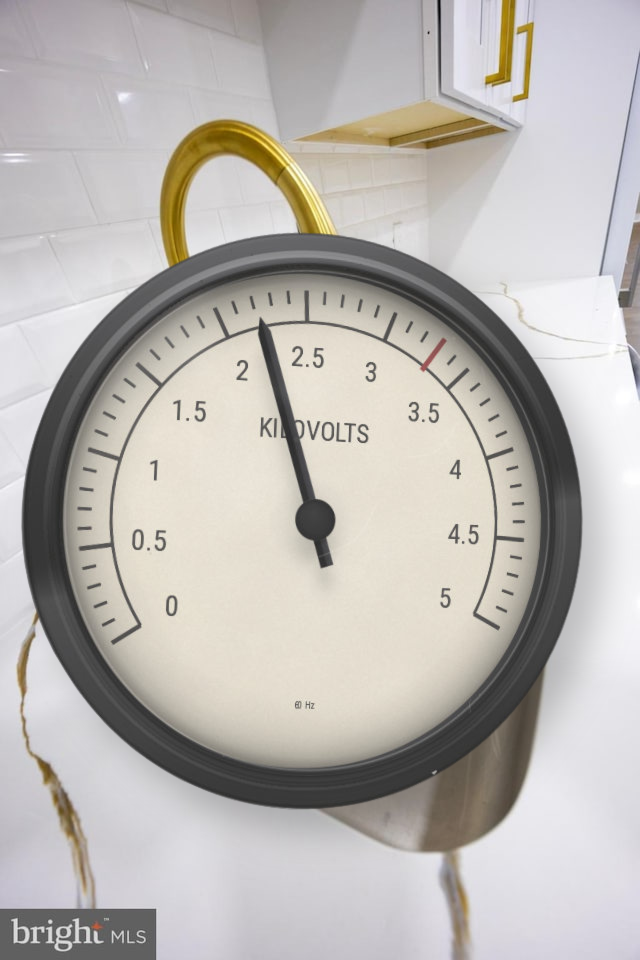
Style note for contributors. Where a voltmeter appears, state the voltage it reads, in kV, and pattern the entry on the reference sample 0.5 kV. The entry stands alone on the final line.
2.2 kV
